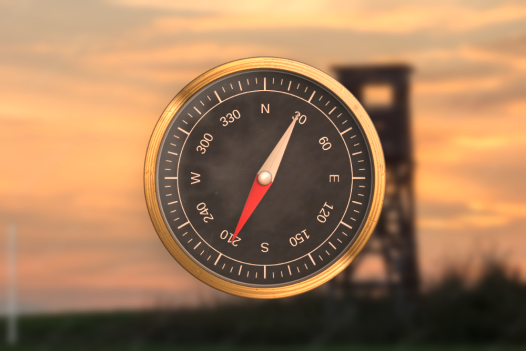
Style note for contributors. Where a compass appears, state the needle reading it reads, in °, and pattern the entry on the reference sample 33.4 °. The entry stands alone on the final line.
207.5 °
